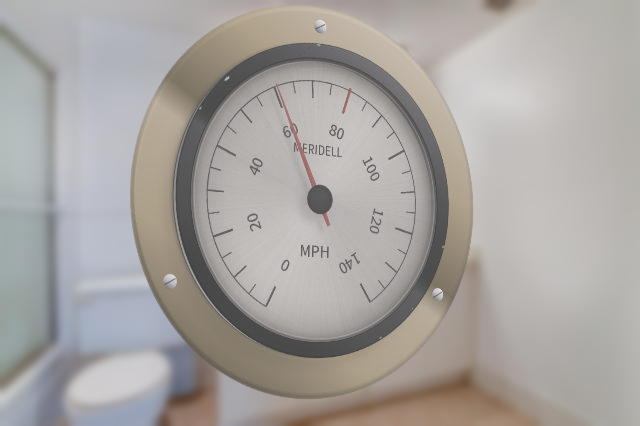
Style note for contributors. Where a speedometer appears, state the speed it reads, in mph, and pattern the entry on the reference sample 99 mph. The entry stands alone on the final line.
60 mph
